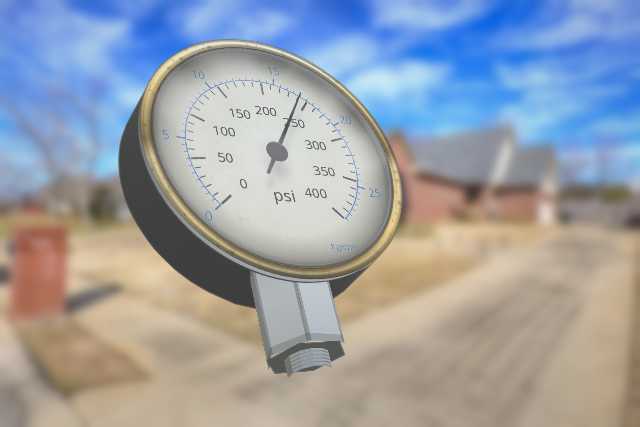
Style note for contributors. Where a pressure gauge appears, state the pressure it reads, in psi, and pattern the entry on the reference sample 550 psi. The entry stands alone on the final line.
240 psi
